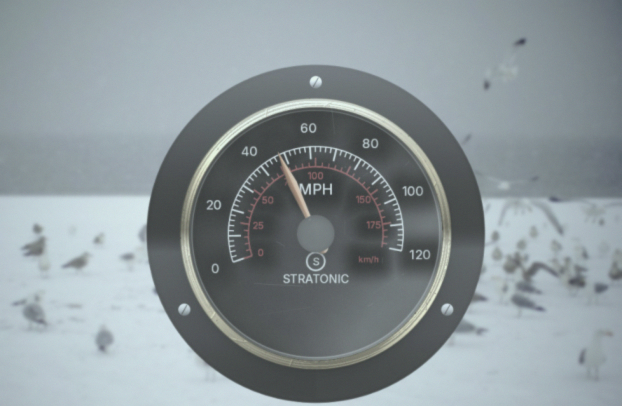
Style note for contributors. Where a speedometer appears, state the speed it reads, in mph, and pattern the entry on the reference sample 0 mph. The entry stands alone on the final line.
48 mph
